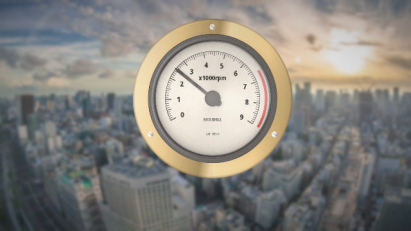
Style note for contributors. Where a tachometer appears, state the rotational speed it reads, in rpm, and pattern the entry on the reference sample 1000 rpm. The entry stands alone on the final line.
2500 rpm
